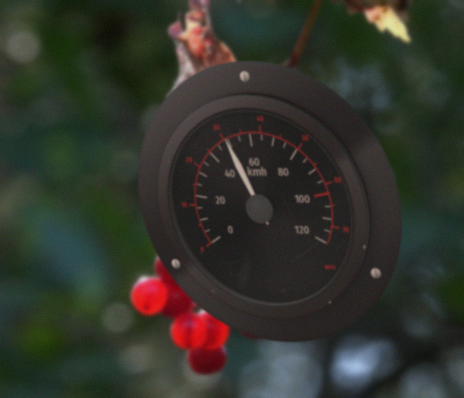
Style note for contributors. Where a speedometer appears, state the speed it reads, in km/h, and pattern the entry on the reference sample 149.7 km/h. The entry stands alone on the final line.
50 km/h
